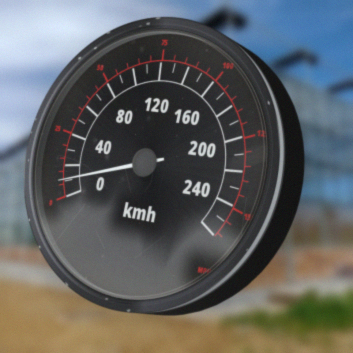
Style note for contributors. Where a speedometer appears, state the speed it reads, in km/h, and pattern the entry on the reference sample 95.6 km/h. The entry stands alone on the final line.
10 km/h
